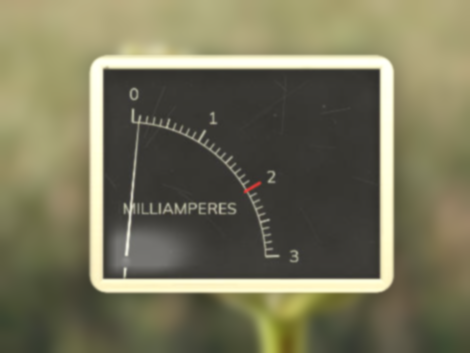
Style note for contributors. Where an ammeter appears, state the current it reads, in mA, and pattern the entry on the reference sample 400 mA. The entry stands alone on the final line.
0.1 mA
